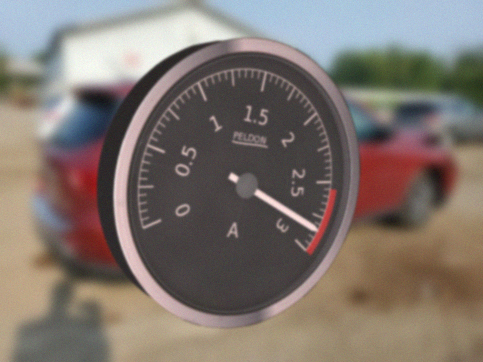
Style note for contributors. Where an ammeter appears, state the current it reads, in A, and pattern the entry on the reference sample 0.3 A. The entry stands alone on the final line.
2.85 A
